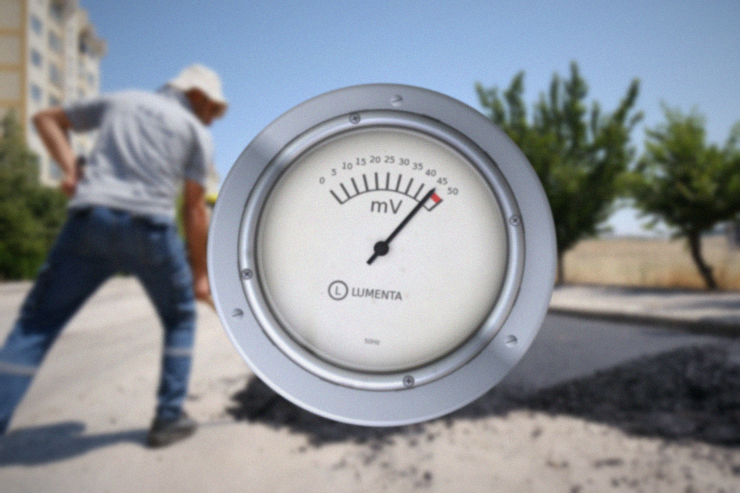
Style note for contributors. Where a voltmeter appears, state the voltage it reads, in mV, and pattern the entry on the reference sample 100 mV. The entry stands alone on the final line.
45 mV
